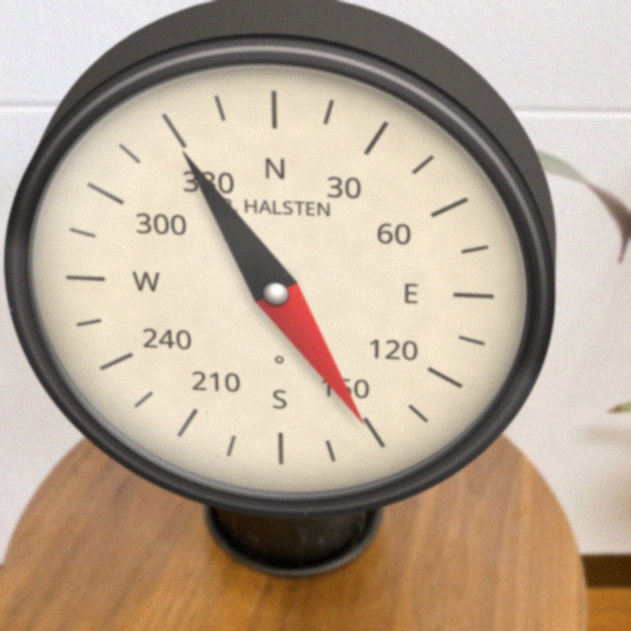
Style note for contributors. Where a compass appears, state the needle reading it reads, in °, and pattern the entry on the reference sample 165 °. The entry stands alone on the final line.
150 °
